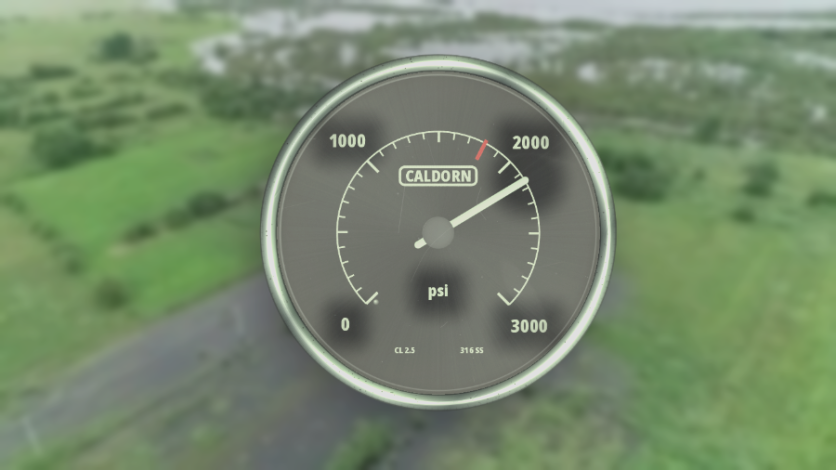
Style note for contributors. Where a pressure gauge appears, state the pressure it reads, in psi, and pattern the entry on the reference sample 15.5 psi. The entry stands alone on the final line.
2150 psi
